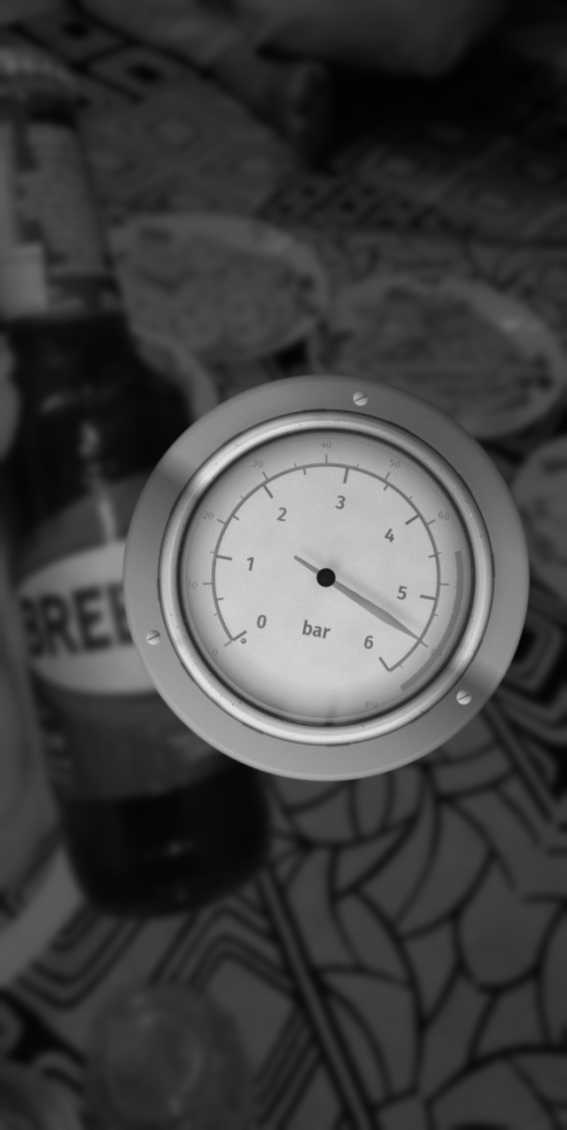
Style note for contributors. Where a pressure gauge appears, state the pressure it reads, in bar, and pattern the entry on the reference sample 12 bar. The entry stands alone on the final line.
5.5 bar
